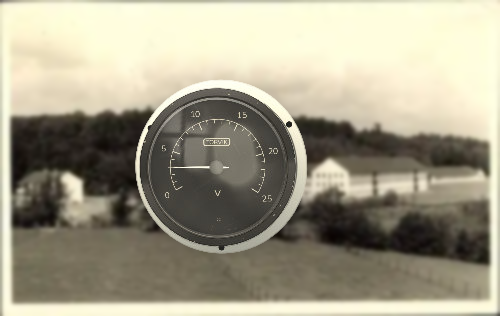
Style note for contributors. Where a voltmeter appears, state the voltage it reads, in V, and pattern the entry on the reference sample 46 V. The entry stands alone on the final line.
3 V
